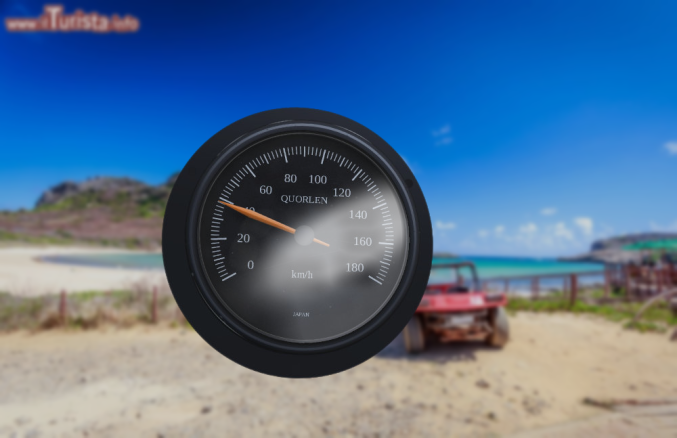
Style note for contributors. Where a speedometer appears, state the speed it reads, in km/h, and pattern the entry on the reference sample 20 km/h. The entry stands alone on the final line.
38 km/h
